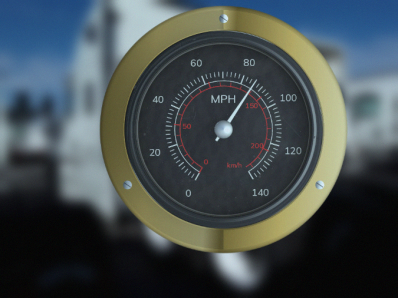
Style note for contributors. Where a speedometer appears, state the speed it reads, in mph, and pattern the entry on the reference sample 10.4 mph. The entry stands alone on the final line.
86 mph
